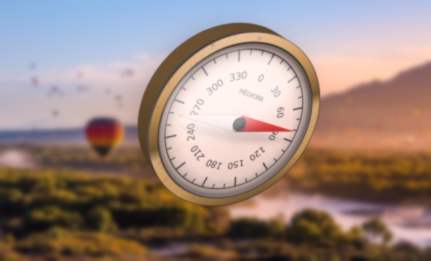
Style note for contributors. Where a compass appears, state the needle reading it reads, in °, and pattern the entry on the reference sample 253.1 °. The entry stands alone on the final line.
80 °
